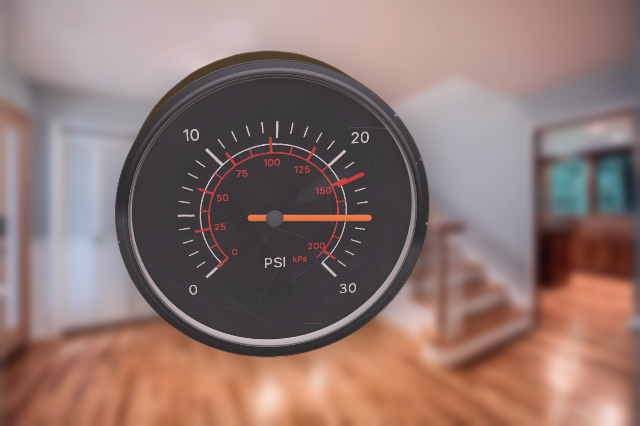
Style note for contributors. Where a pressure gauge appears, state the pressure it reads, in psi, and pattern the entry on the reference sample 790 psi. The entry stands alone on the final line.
25 psi
